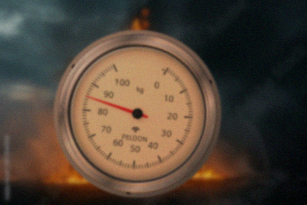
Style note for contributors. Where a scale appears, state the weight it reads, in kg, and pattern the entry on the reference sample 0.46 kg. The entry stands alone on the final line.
85 kg
